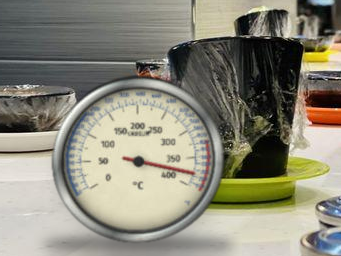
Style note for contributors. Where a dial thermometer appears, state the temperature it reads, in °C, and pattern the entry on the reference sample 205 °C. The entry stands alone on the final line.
375 °C
